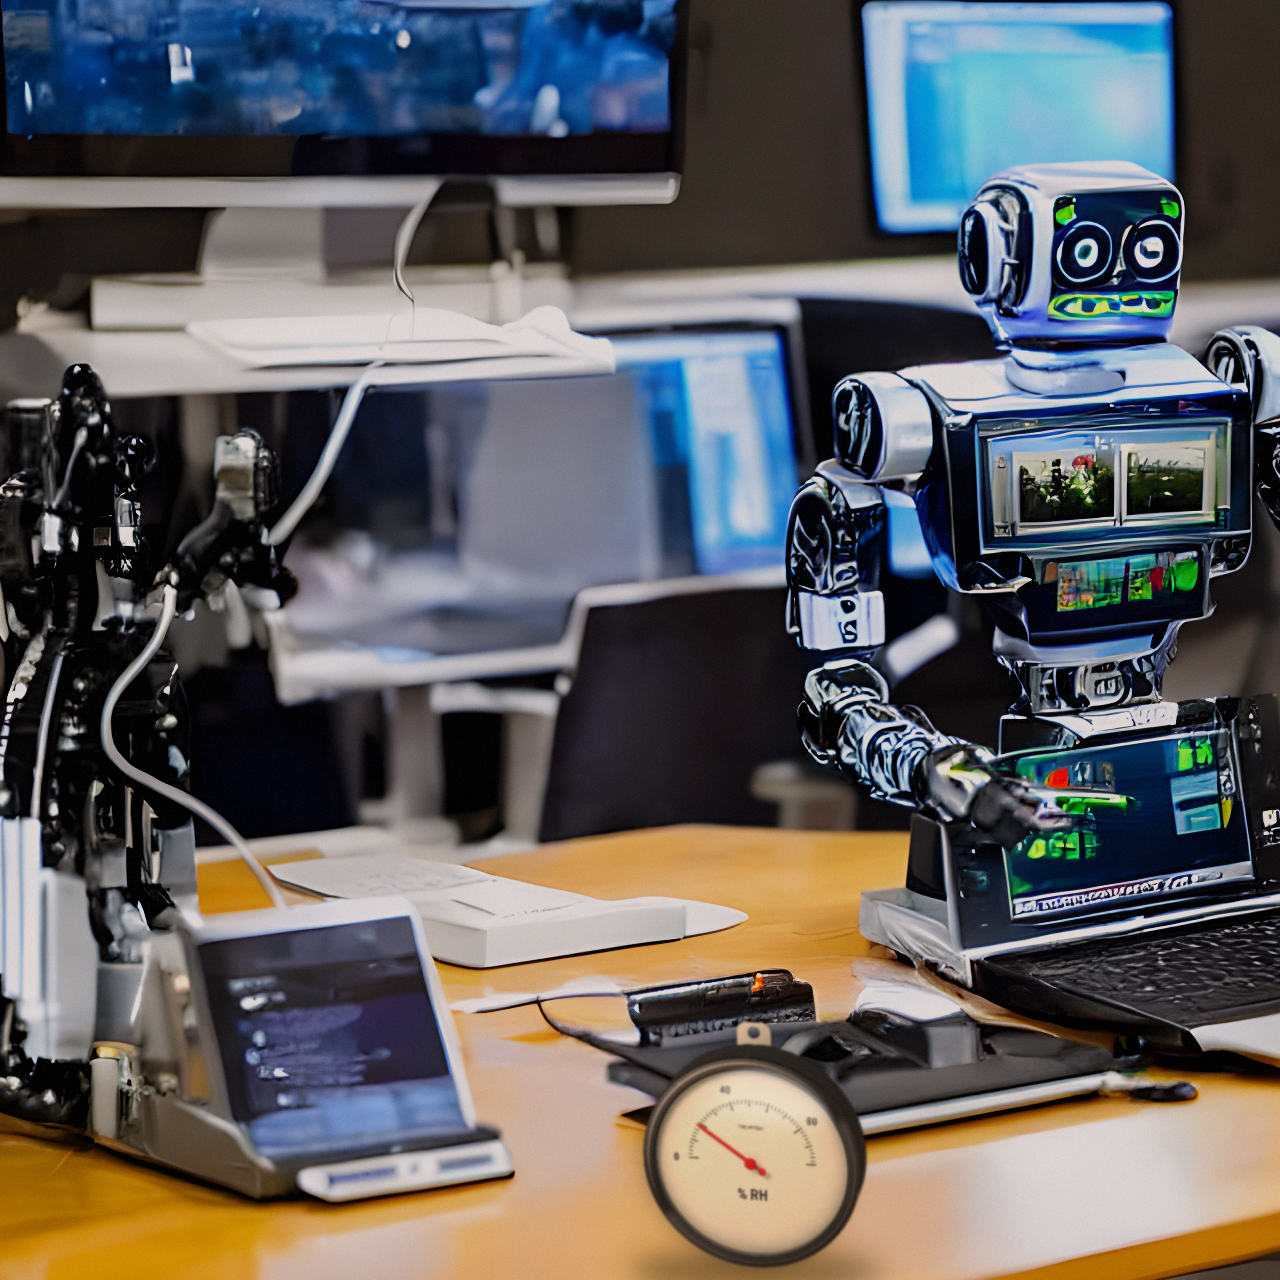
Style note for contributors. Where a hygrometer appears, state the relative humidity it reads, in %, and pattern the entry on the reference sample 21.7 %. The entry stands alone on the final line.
20 %
